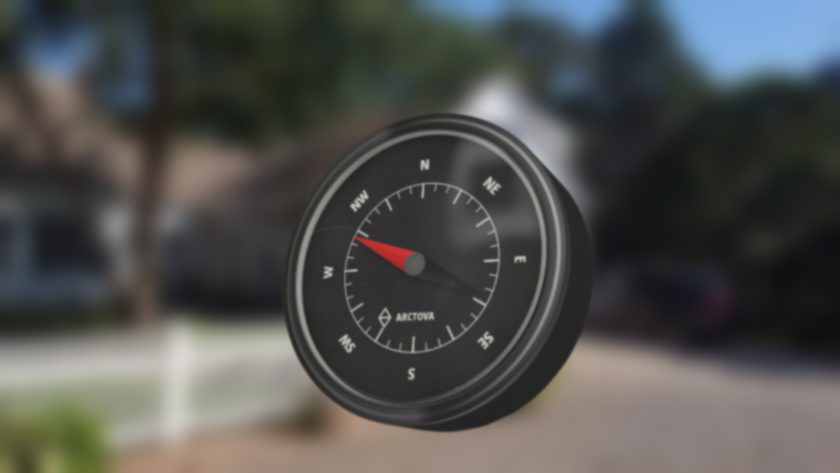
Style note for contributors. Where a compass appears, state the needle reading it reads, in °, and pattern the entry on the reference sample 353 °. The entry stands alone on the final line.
295 °
